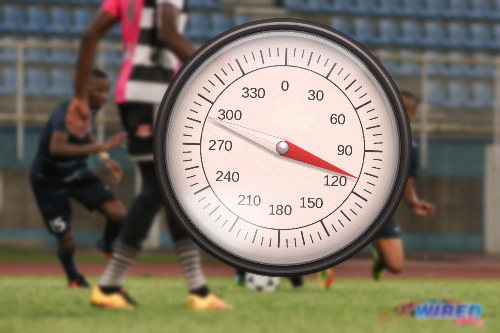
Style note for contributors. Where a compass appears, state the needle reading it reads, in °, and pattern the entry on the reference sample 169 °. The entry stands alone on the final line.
110 °
